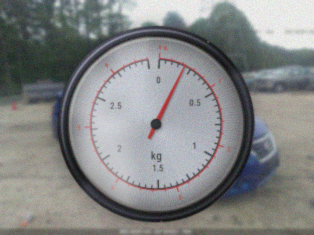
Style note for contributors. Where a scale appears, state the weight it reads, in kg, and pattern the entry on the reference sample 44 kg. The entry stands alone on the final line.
0.2 kg
